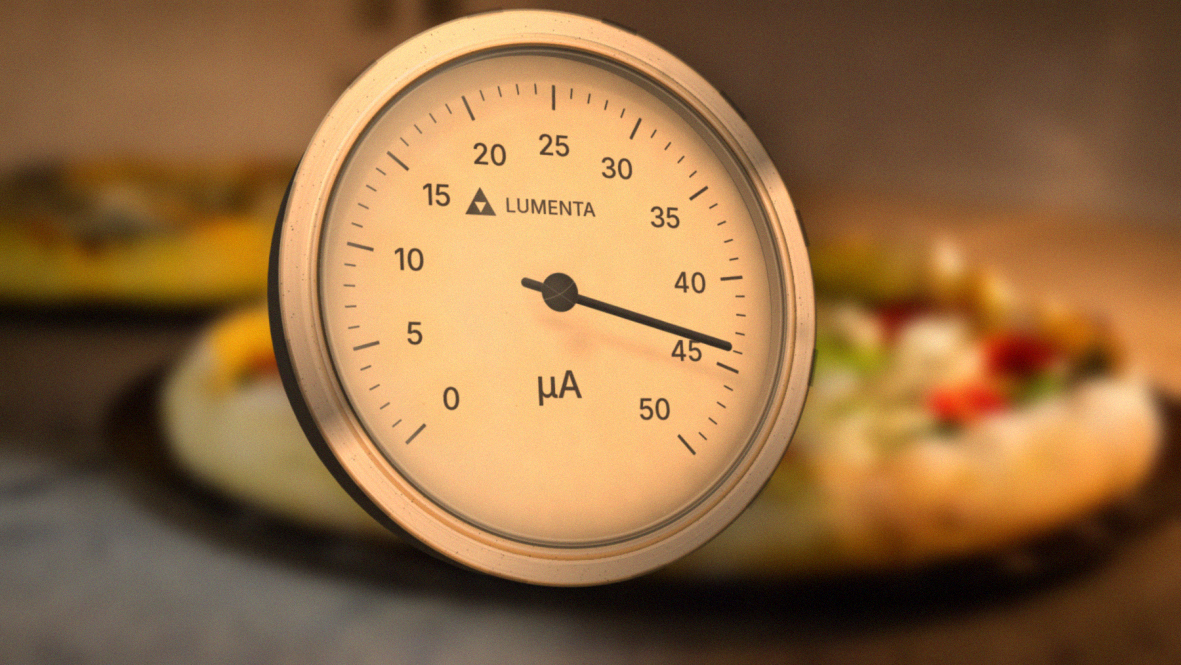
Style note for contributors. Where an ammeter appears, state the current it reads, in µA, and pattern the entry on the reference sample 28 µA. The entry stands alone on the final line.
44 µA
